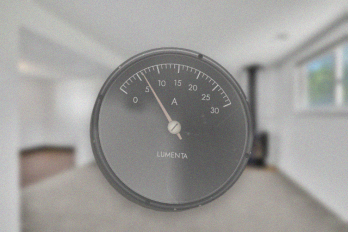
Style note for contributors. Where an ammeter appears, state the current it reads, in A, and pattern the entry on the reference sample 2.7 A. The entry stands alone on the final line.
6 A
